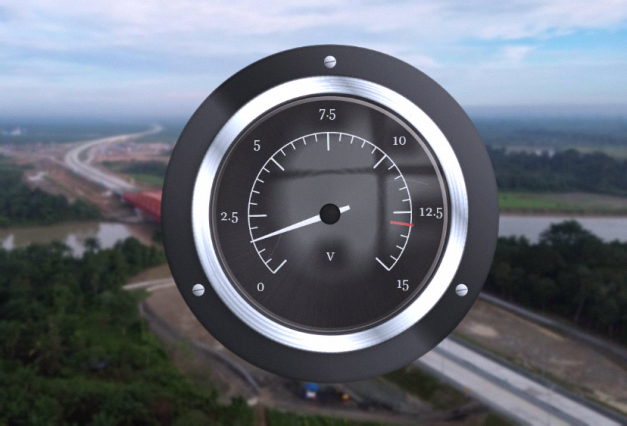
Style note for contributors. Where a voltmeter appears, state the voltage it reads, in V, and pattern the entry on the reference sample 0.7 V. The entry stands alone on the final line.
1.5 V
